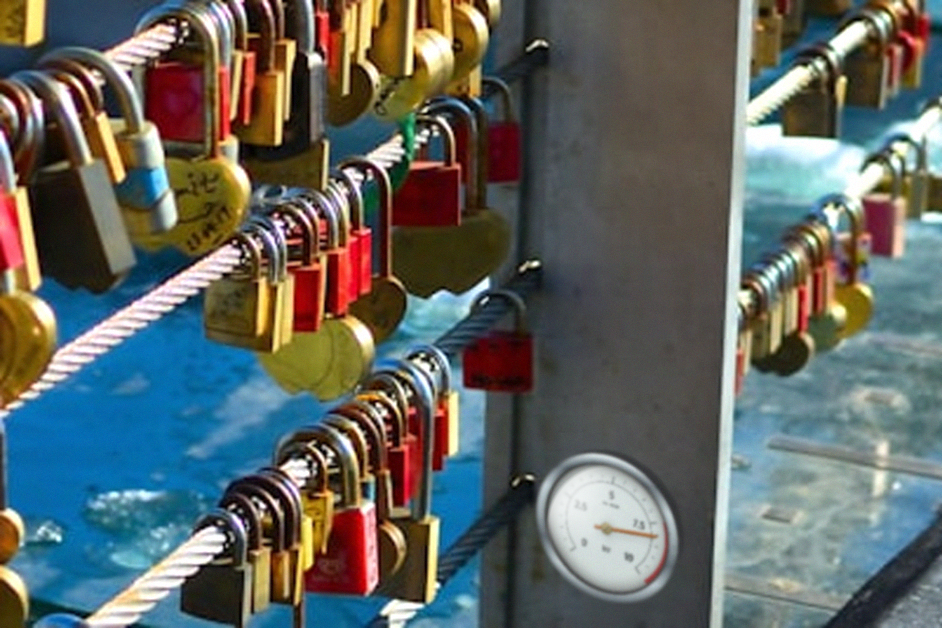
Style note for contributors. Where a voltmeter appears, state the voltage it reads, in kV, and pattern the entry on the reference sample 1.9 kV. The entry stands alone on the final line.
8 kV
